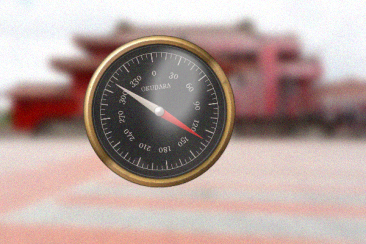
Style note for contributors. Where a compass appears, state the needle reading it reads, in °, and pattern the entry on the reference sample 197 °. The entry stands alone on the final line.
130 °
